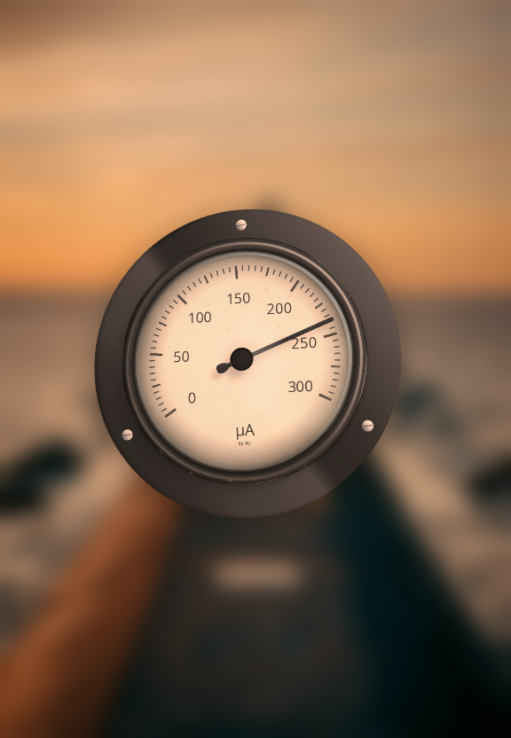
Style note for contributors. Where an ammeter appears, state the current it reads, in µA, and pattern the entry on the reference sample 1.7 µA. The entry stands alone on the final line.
240 µA
